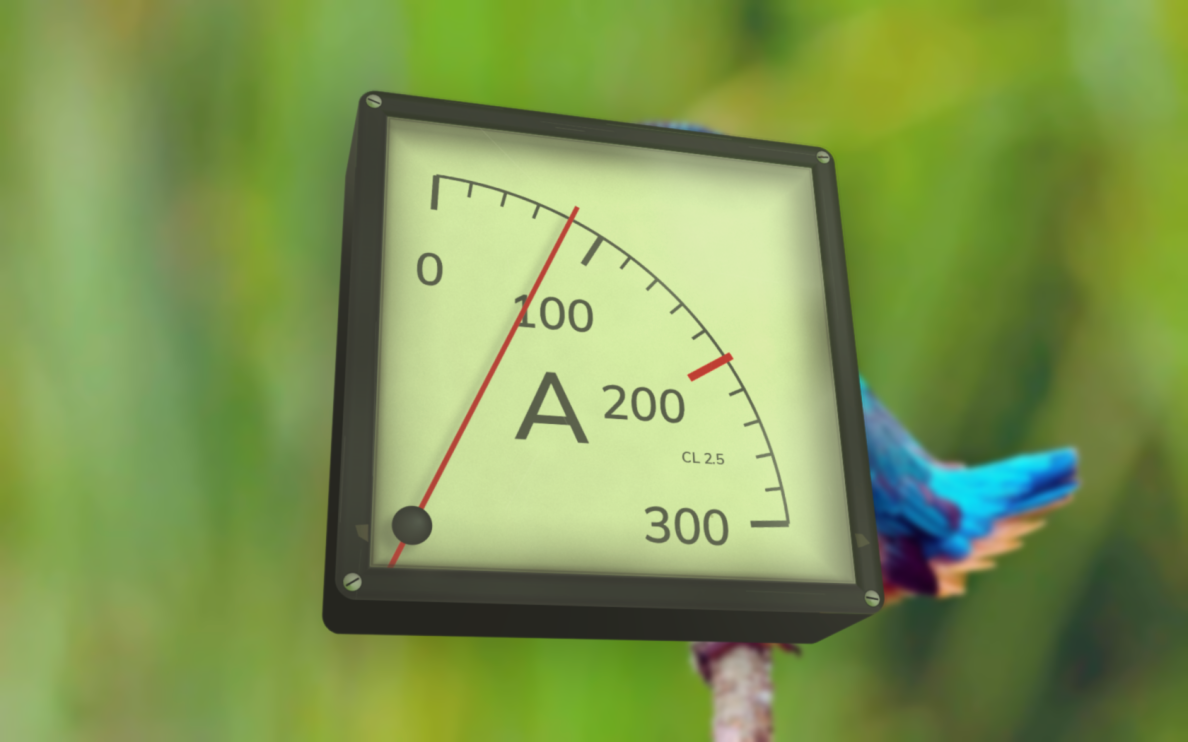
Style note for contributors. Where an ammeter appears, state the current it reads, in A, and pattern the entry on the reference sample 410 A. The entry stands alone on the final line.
80 A
